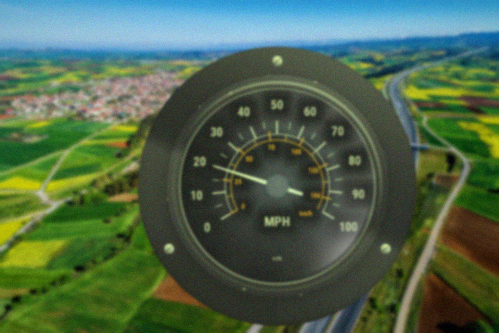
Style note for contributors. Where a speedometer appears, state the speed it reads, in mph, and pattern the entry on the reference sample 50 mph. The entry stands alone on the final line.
20 mph
